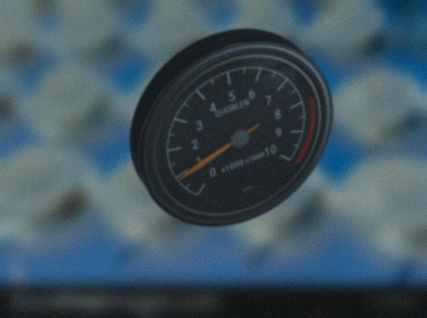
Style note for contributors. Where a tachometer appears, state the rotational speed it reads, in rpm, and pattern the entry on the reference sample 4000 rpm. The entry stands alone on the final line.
1000 rpm
